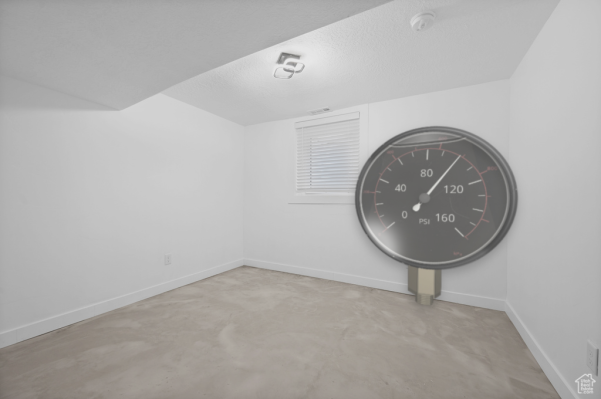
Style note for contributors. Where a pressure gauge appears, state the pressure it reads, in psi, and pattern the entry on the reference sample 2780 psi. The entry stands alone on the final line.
100 psi
